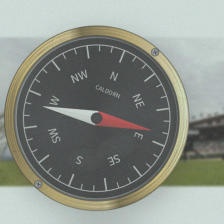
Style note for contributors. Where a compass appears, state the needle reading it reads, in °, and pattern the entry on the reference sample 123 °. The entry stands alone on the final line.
80 °
